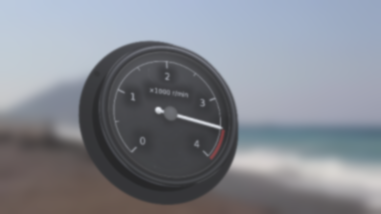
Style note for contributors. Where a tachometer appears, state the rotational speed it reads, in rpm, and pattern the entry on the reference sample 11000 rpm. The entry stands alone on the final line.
3500 rpm
